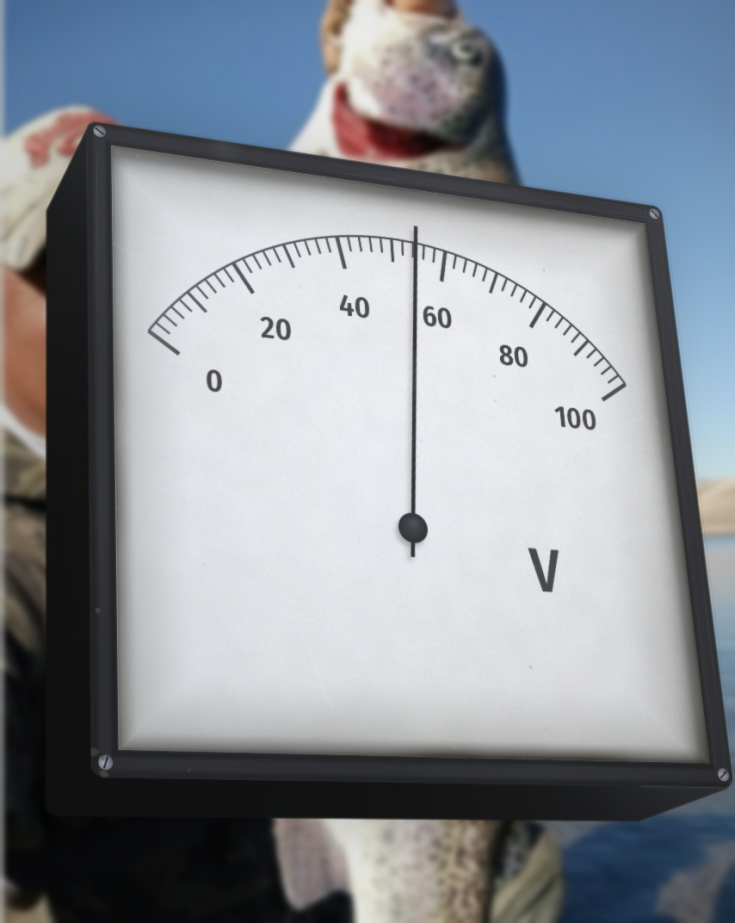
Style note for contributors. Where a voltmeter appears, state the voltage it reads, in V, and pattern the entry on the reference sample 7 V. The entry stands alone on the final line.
54 V
